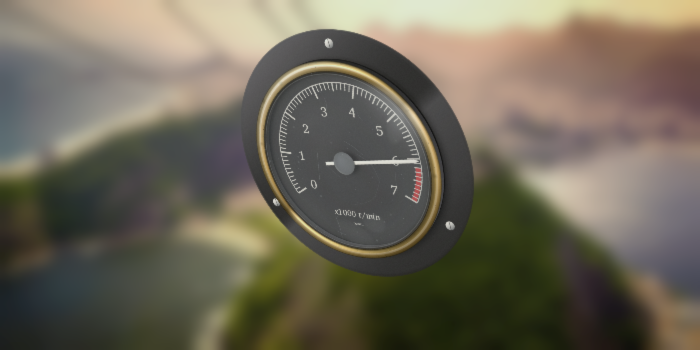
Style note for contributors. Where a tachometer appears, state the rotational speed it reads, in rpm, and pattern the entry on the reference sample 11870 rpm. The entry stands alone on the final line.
6000 rpm
